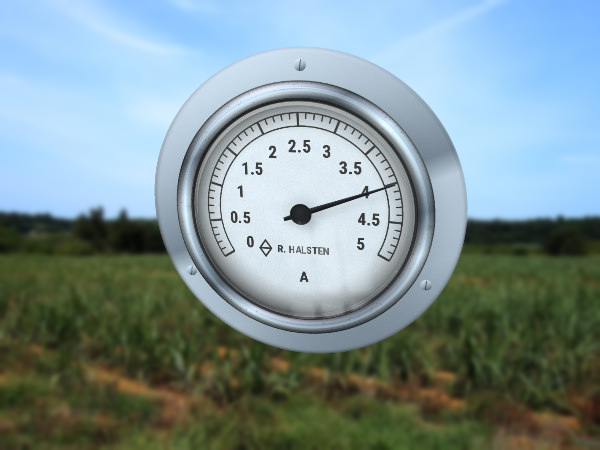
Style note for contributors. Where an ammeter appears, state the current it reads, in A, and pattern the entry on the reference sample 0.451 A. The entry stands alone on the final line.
4 A
